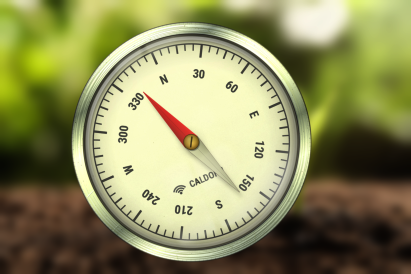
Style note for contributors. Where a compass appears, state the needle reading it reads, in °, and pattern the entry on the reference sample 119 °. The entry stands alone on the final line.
340 °
